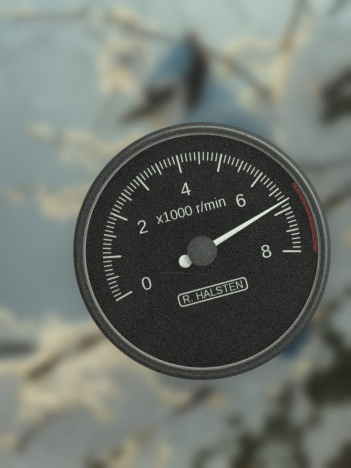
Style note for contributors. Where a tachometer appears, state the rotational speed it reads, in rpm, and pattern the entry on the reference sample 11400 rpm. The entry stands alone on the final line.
6800 rpm
